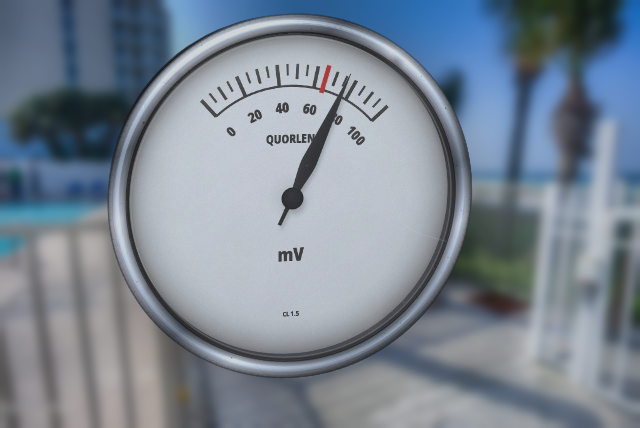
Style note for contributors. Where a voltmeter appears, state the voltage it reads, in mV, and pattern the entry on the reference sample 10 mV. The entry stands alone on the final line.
75 mV
